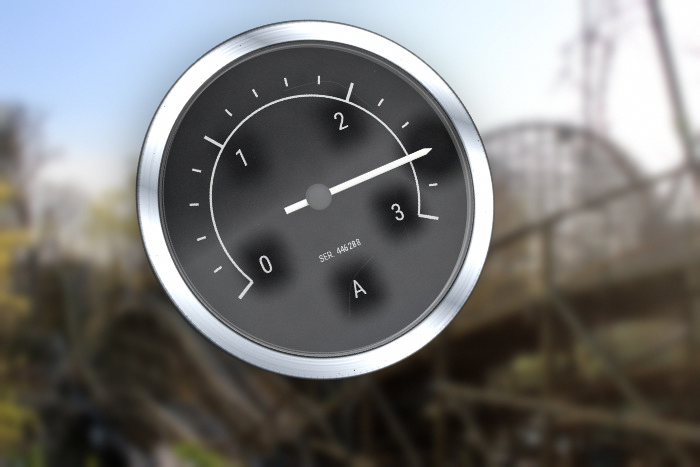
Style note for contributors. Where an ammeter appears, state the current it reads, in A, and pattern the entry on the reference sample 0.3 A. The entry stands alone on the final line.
2.6 A
